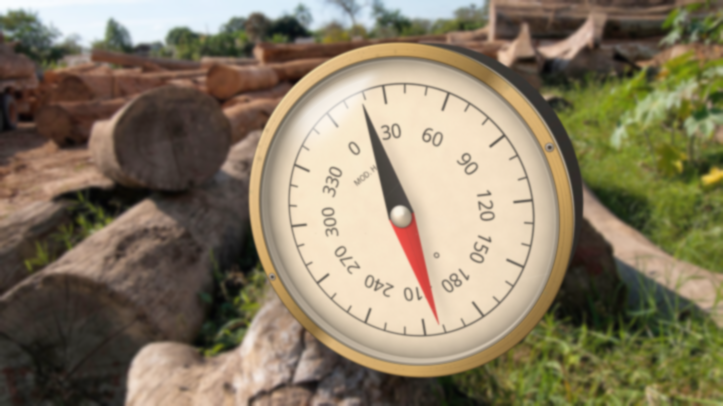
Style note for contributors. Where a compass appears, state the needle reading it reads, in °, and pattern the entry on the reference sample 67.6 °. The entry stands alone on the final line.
200 °
